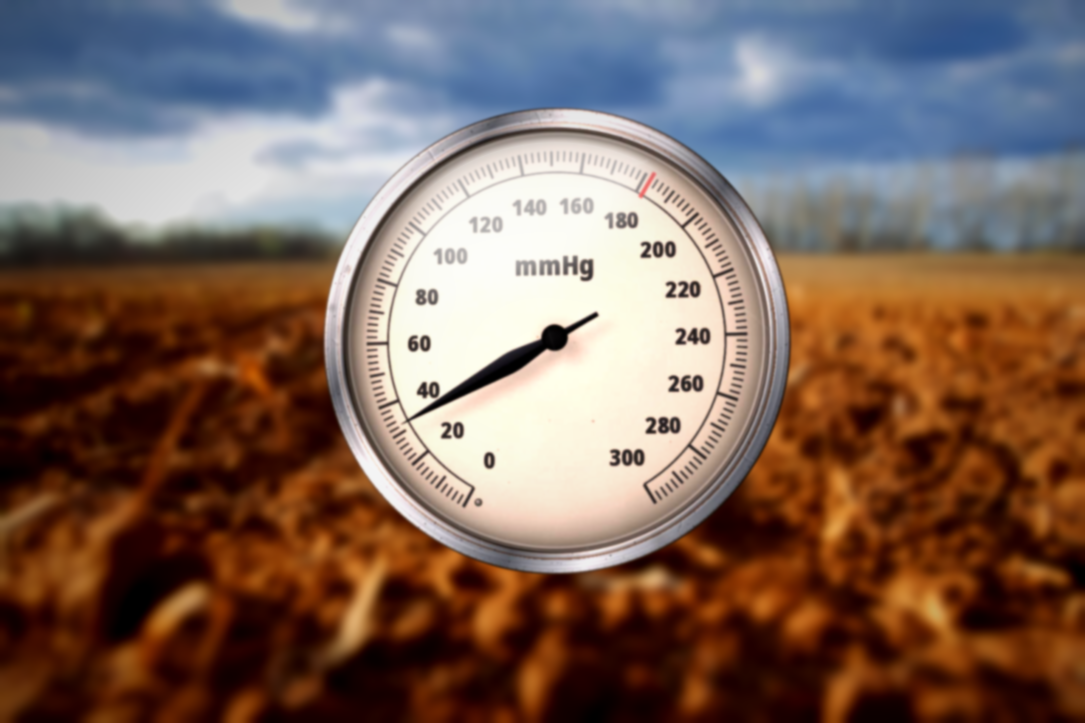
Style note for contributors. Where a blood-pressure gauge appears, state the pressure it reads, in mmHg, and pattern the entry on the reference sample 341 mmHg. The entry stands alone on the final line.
32 mmHg
